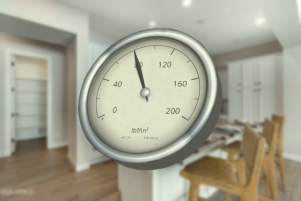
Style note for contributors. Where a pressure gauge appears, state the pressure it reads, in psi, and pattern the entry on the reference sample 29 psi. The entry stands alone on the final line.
80 psi
